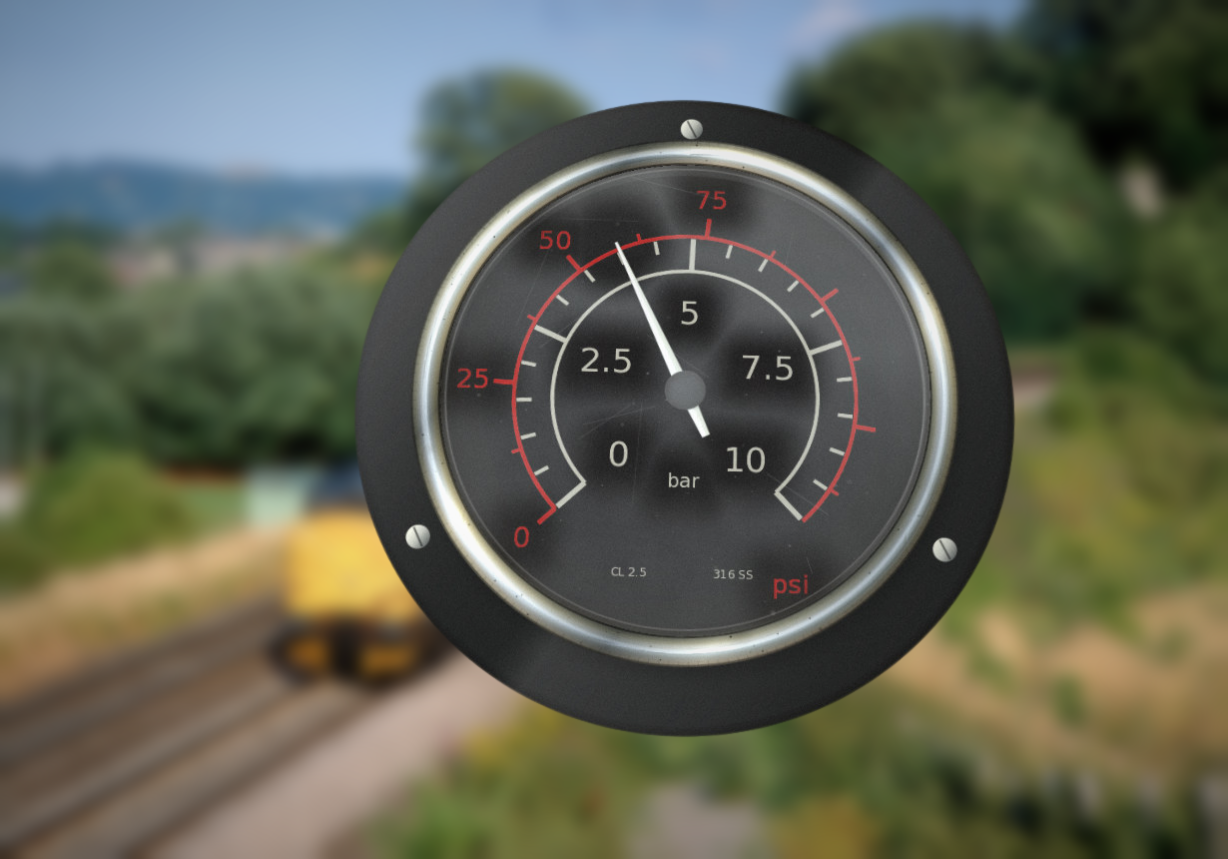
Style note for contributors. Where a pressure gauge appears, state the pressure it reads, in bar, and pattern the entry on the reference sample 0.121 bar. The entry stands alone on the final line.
4 bar
